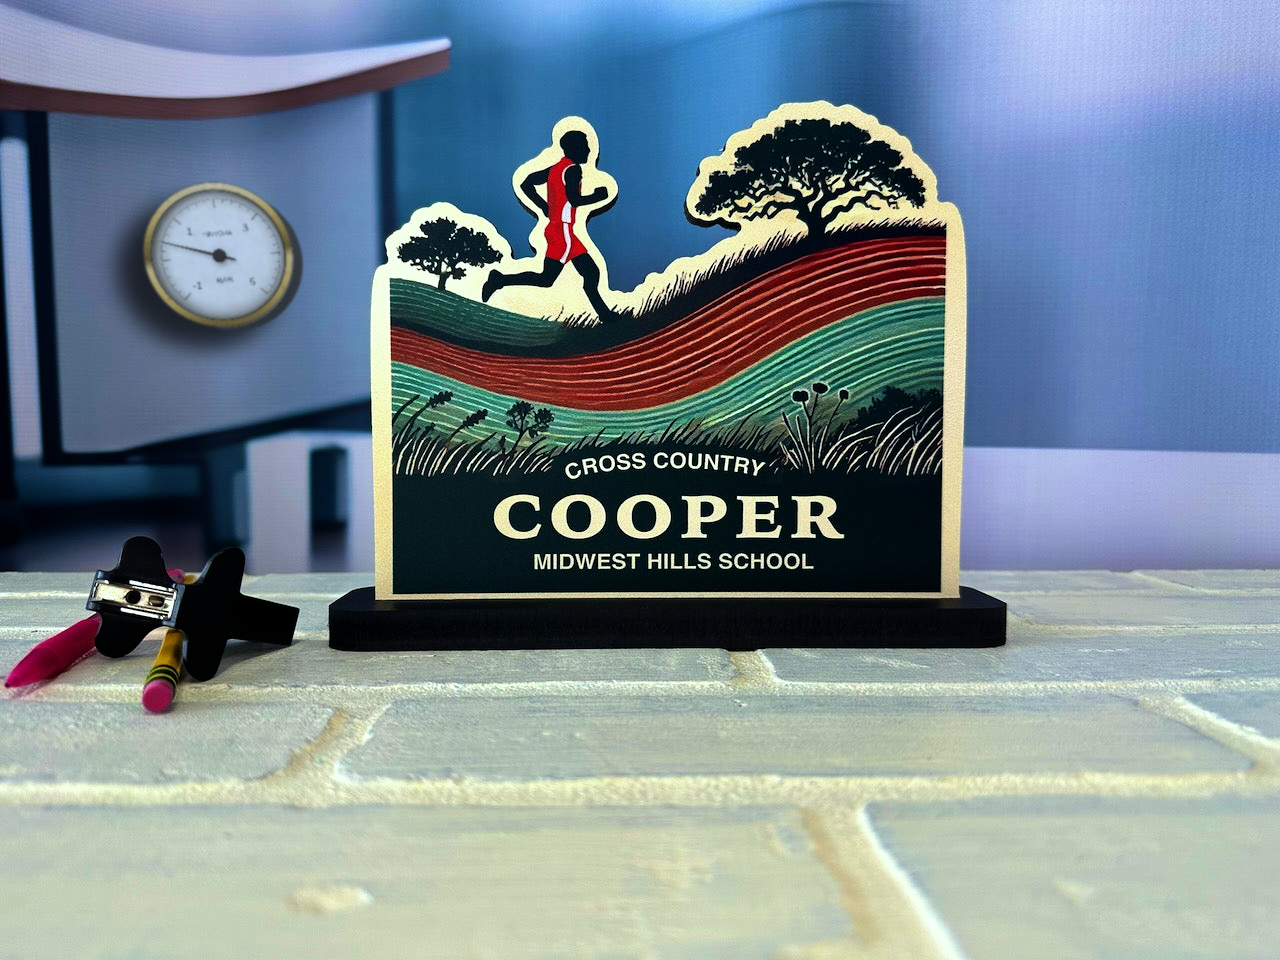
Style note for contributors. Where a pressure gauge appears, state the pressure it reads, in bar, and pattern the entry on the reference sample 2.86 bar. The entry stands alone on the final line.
0.4 bar
